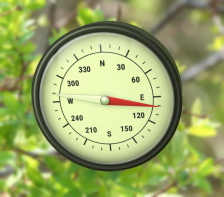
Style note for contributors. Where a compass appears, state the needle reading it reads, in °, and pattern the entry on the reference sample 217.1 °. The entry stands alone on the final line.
100 °
